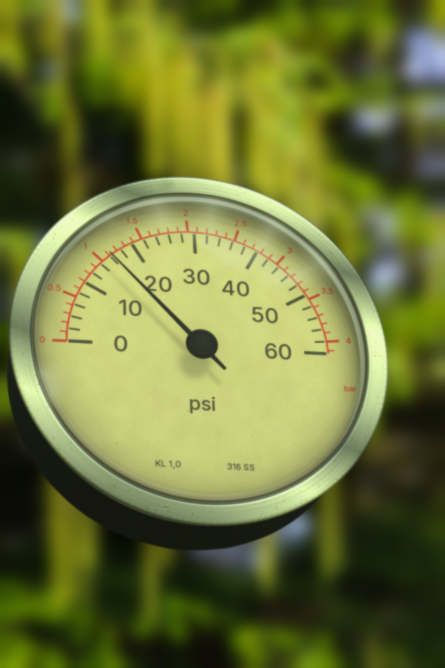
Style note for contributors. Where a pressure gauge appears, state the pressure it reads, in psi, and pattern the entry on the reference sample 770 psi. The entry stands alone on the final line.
16 psi
